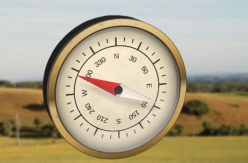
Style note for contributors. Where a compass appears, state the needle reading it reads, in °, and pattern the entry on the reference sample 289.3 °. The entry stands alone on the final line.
295 °
